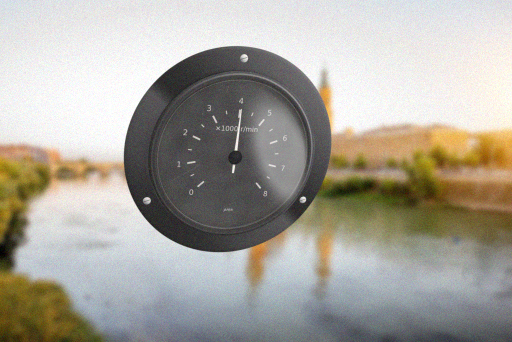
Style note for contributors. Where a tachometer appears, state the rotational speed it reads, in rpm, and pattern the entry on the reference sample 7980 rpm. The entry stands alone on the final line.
4000 rpm
